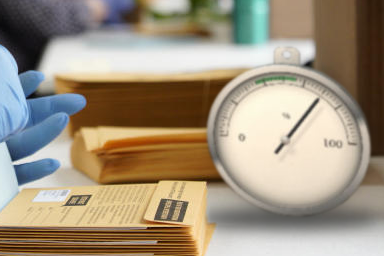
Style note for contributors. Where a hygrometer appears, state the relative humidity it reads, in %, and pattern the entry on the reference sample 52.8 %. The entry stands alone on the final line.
70 %
